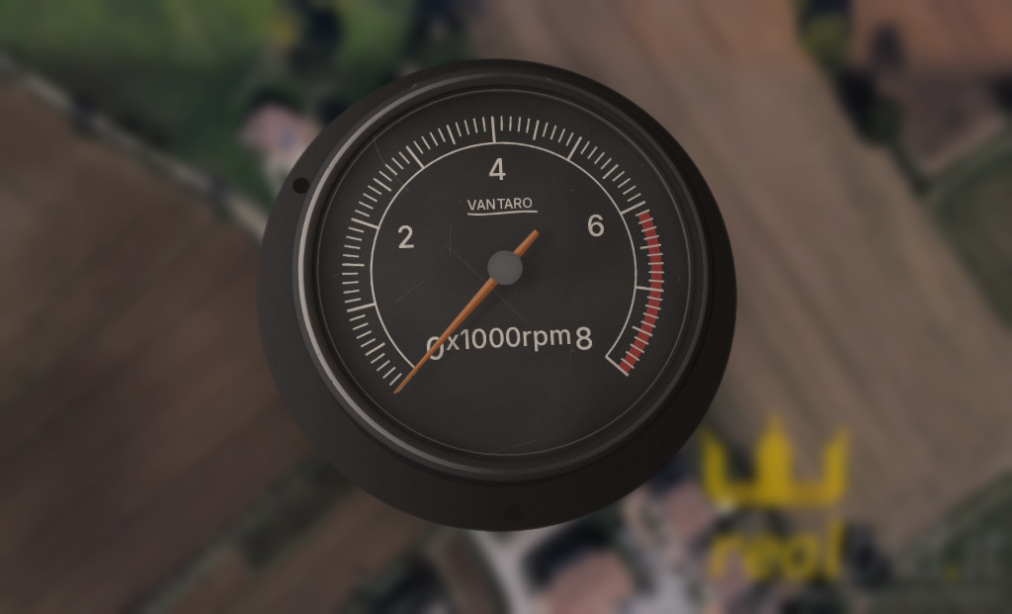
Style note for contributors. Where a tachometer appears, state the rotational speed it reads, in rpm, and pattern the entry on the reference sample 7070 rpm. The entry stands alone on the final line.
0 rpm
